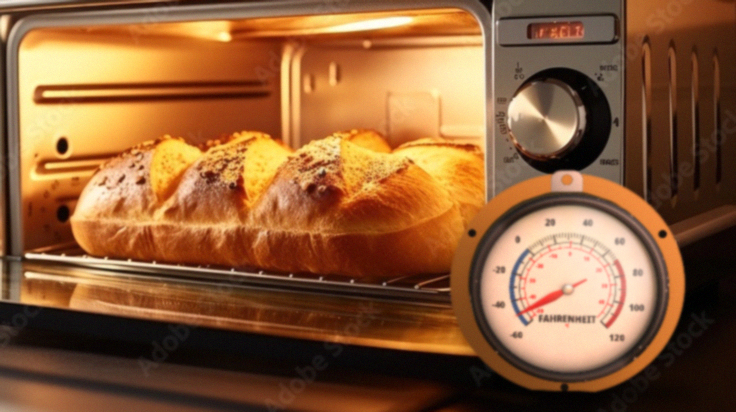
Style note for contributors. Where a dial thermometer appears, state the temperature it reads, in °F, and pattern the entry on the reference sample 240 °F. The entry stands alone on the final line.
-50 °F
